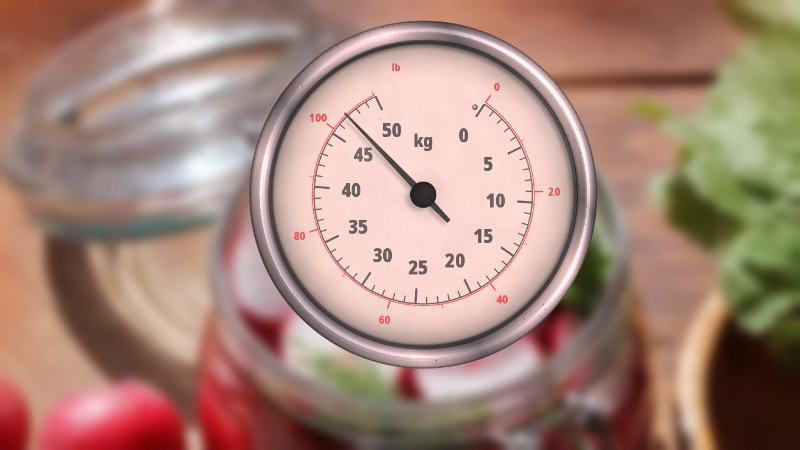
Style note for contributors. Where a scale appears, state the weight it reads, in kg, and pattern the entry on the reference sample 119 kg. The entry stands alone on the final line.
47 kg
